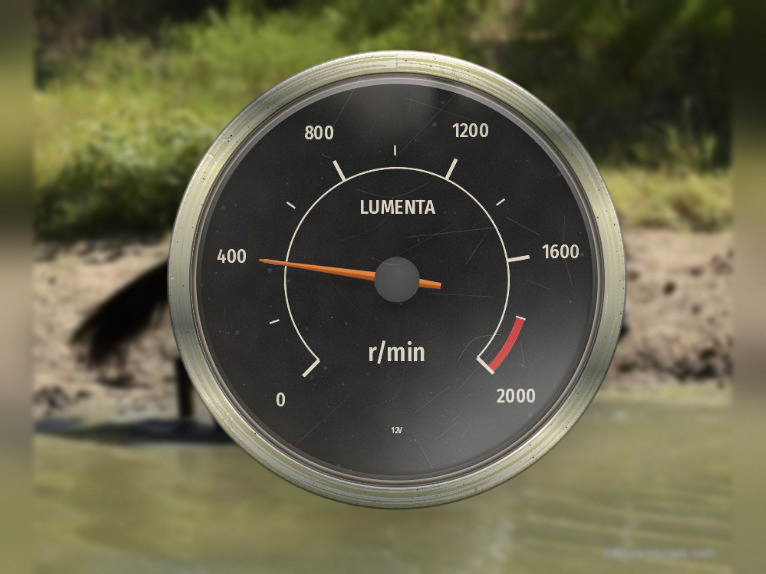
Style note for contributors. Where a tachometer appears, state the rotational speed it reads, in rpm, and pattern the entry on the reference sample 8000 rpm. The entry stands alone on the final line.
400 rpm
